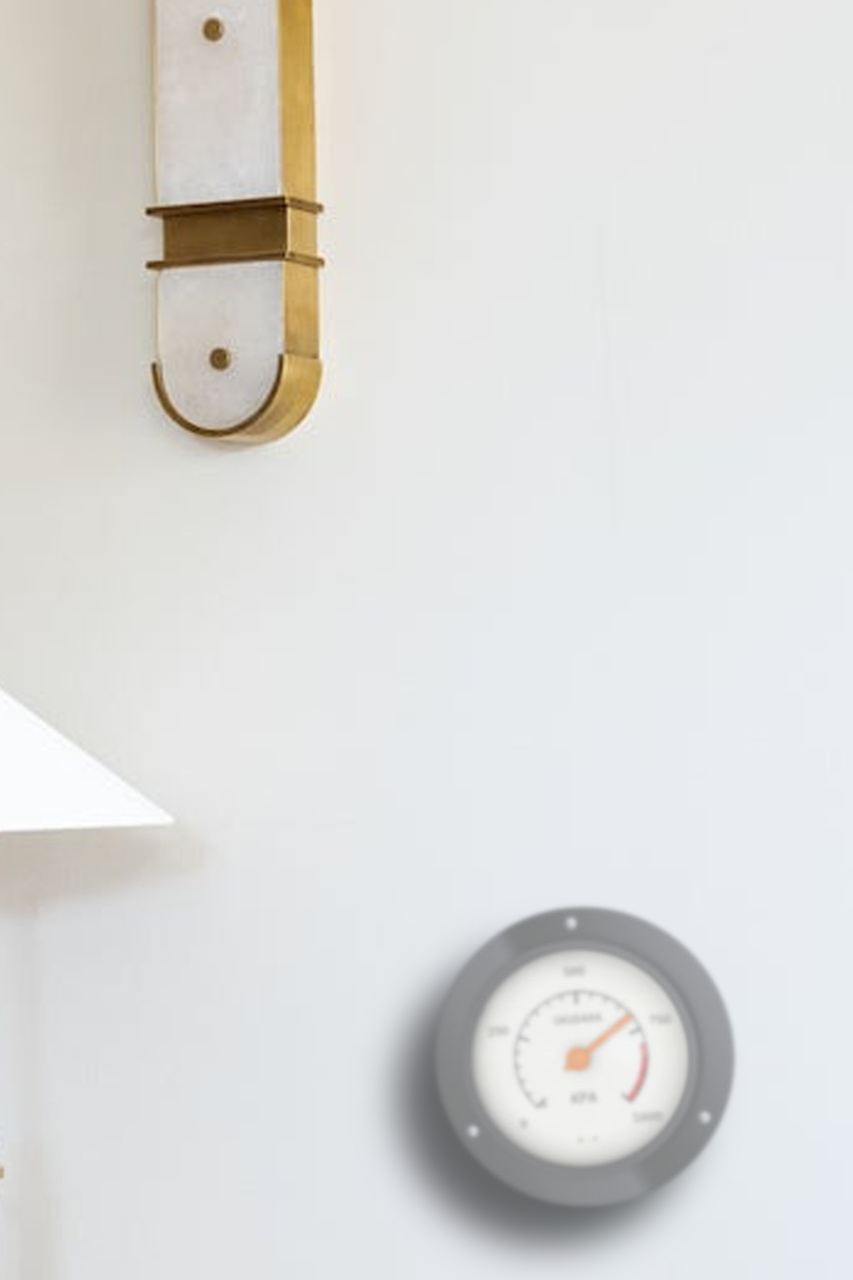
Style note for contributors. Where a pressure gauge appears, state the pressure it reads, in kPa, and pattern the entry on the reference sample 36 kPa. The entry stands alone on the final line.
700 kPa
